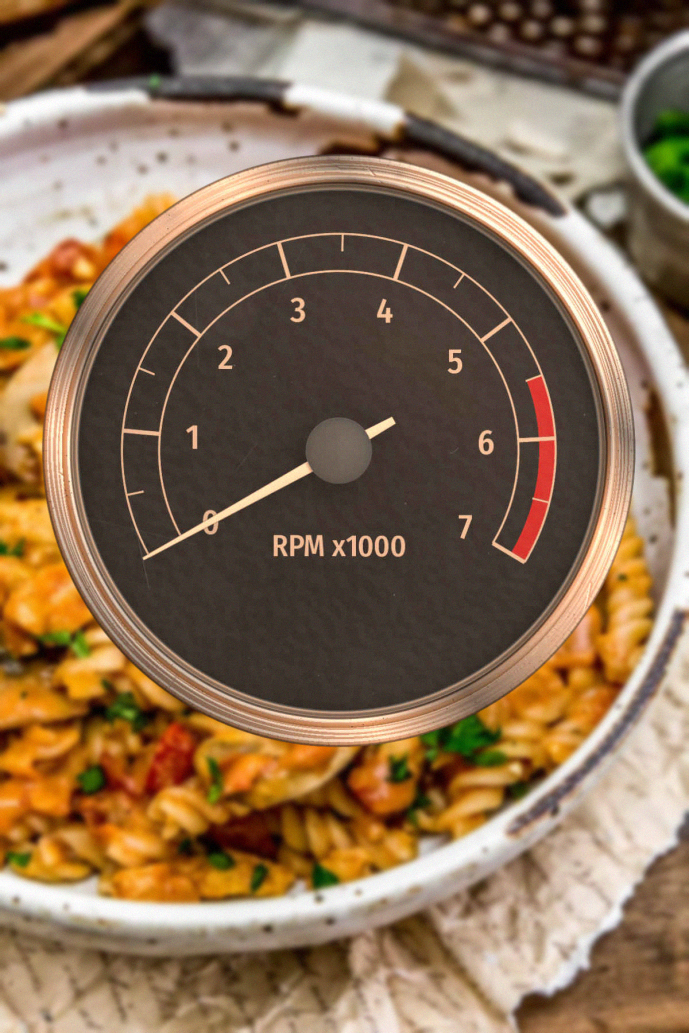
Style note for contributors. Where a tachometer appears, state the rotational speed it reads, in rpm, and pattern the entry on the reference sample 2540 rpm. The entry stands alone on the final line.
0 rpm
